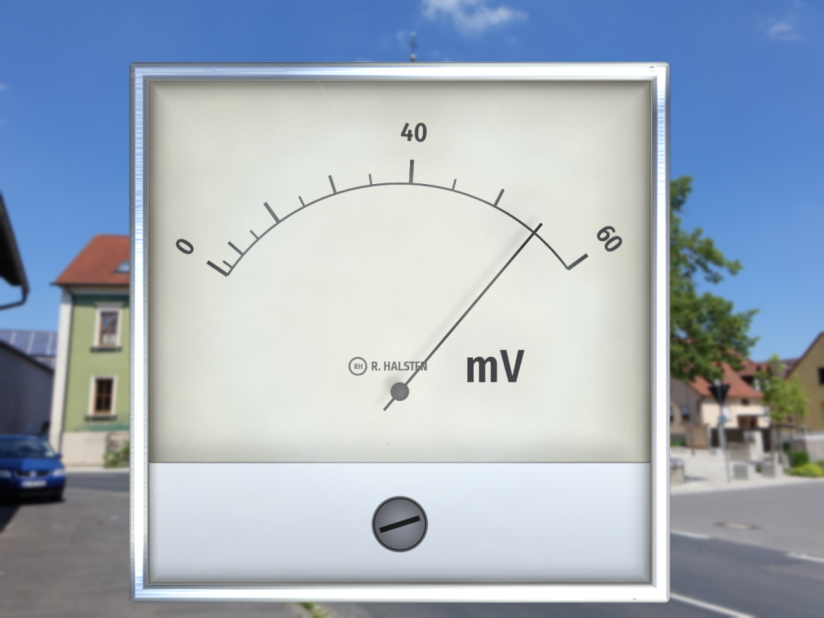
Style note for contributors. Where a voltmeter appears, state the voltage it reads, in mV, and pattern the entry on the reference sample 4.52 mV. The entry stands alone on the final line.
55 mV
